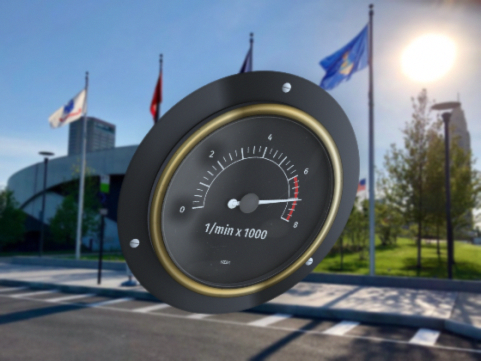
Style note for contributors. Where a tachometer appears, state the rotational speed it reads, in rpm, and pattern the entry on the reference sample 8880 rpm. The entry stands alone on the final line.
7000 rpm
